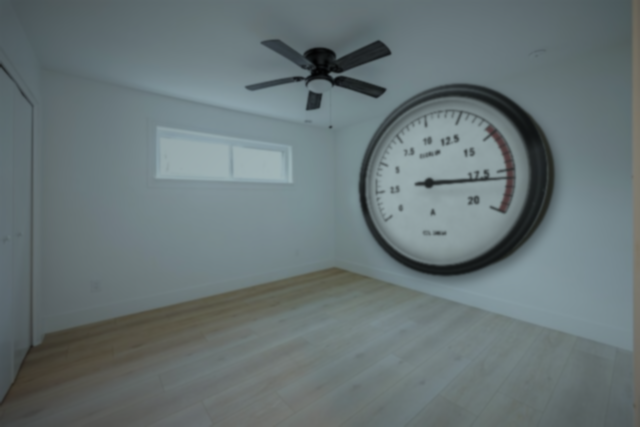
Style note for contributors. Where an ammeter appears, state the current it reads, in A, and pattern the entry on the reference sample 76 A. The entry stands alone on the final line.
18 A
